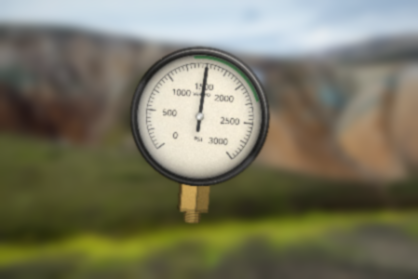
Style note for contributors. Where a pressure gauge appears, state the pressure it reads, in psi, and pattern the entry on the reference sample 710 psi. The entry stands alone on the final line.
1500 psi
